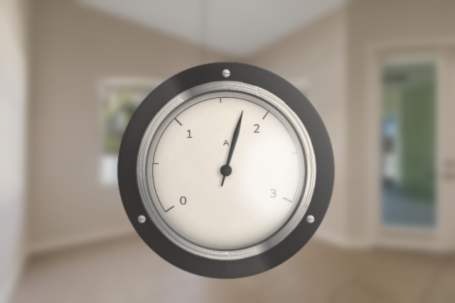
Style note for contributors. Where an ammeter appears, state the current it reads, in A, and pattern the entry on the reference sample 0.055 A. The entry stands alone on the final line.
1.75 A
